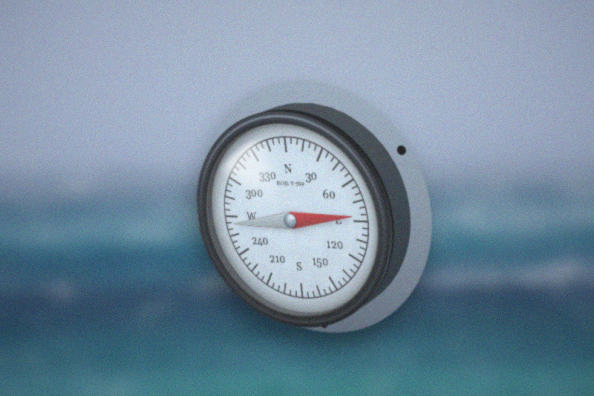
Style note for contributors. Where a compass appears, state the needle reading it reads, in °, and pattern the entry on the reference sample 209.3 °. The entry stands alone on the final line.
85 °
